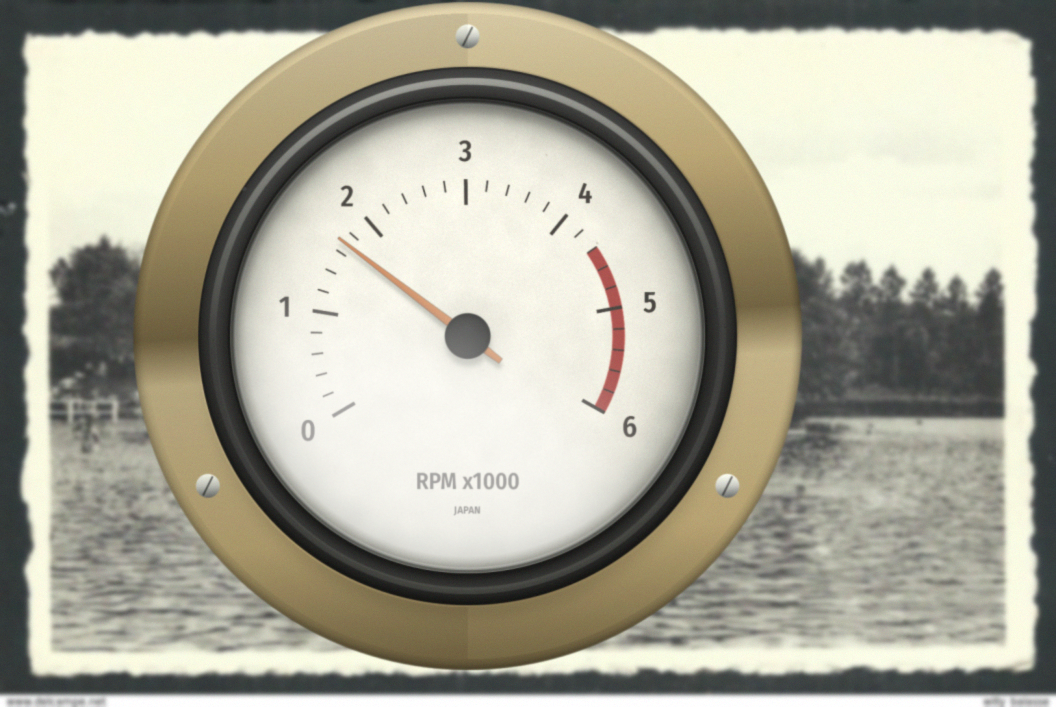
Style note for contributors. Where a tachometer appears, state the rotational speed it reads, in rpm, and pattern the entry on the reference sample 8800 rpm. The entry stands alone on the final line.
1700 rpm
